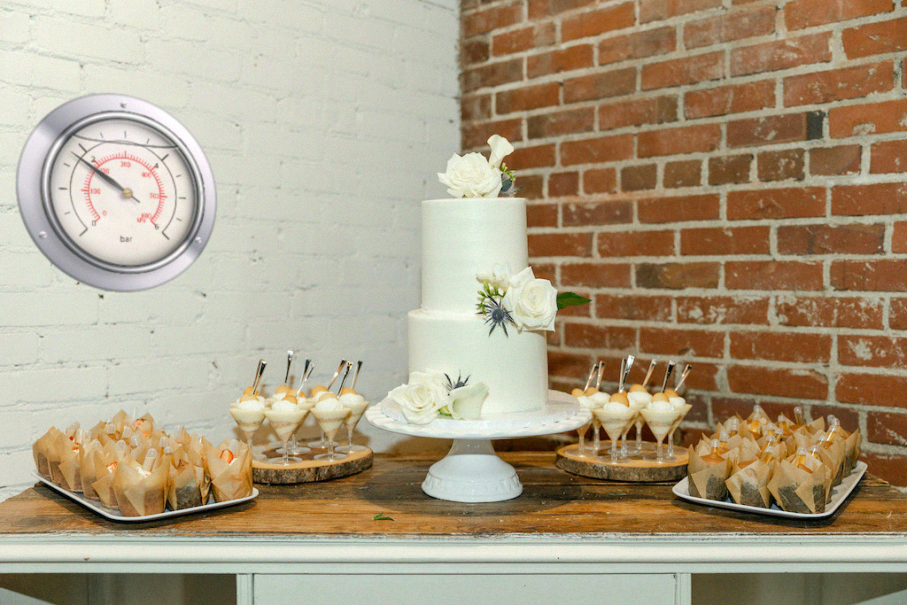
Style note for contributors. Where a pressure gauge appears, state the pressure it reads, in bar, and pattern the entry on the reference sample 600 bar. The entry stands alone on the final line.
1.75 bar
